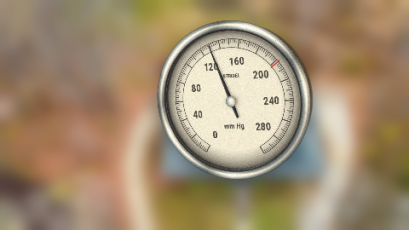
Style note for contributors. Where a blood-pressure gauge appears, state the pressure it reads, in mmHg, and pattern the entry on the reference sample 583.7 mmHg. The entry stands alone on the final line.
130 mmHg
